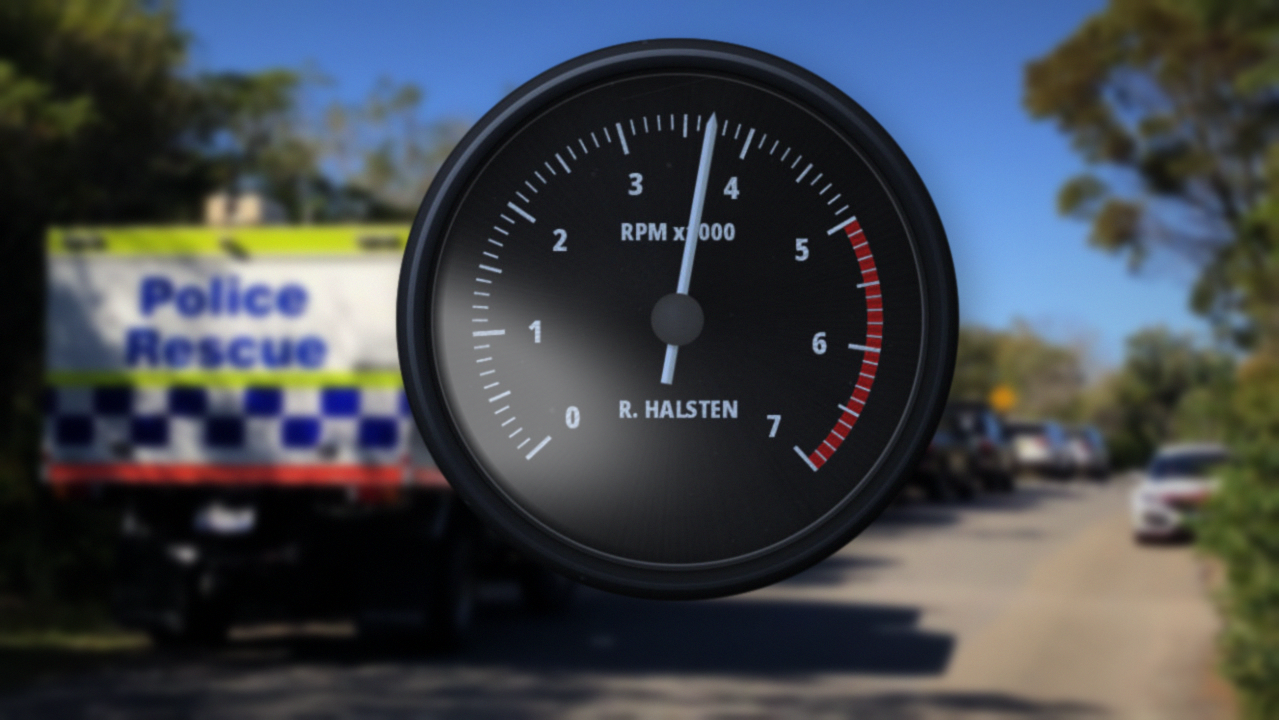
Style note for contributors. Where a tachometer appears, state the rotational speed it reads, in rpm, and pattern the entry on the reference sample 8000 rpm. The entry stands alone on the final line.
3700 rpm
